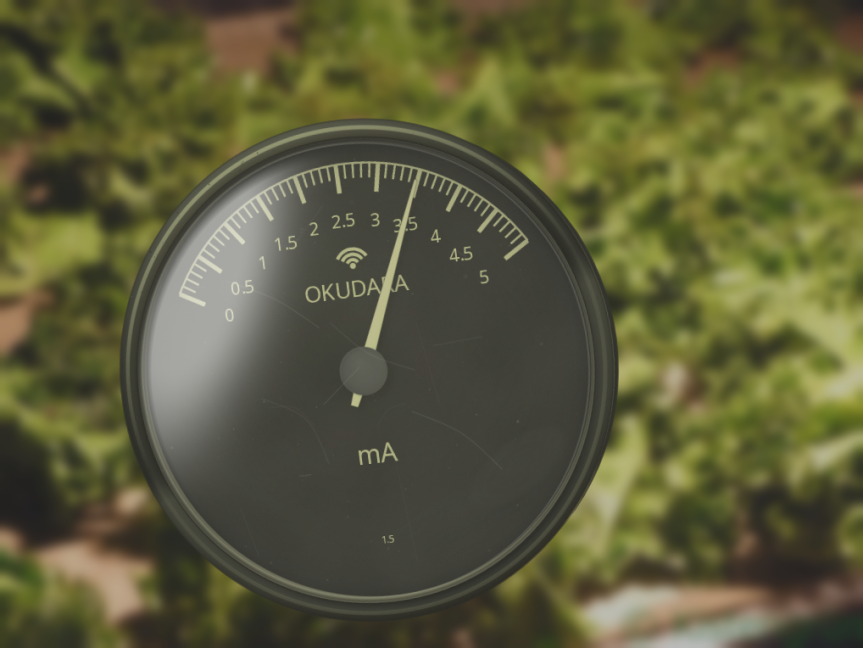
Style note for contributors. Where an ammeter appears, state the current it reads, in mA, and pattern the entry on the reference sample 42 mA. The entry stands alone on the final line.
3.5 mA
